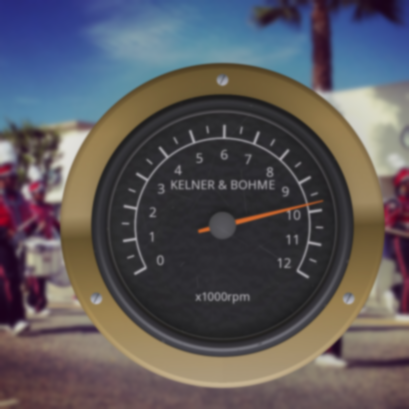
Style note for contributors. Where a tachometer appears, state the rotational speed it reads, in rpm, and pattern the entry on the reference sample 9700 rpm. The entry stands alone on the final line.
9750 rpm
